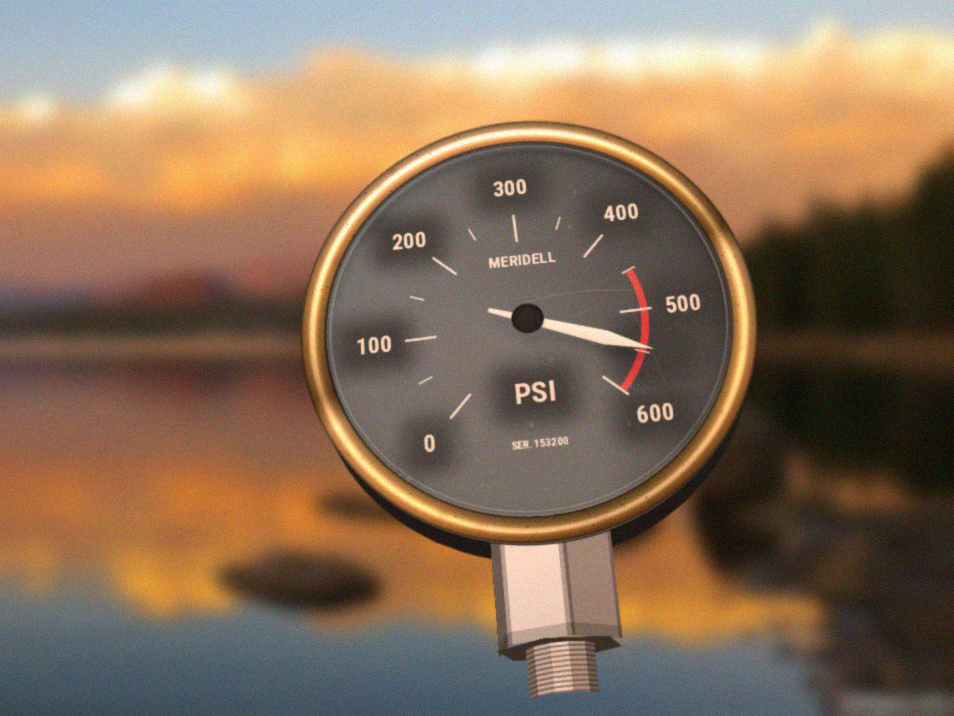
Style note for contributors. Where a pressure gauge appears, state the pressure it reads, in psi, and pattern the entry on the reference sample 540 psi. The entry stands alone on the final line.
550 psi
